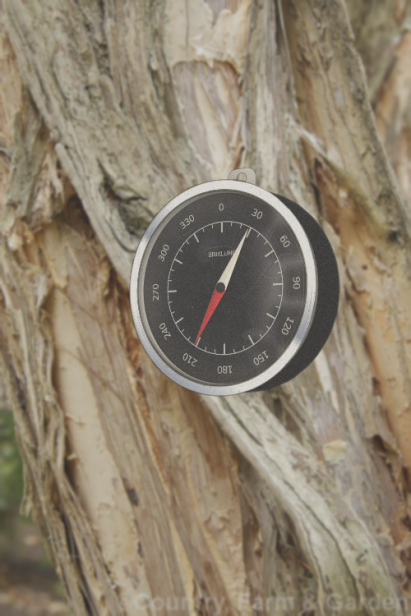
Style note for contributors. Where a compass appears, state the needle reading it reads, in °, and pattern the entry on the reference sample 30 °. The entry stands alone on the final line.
210 °
